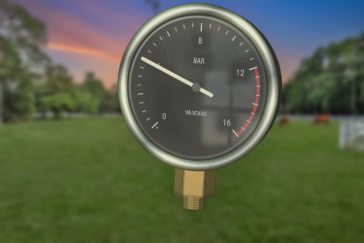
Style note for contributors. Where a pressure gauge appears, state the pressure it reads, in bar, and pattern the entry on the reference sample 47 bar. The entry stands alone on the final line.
4 bar
